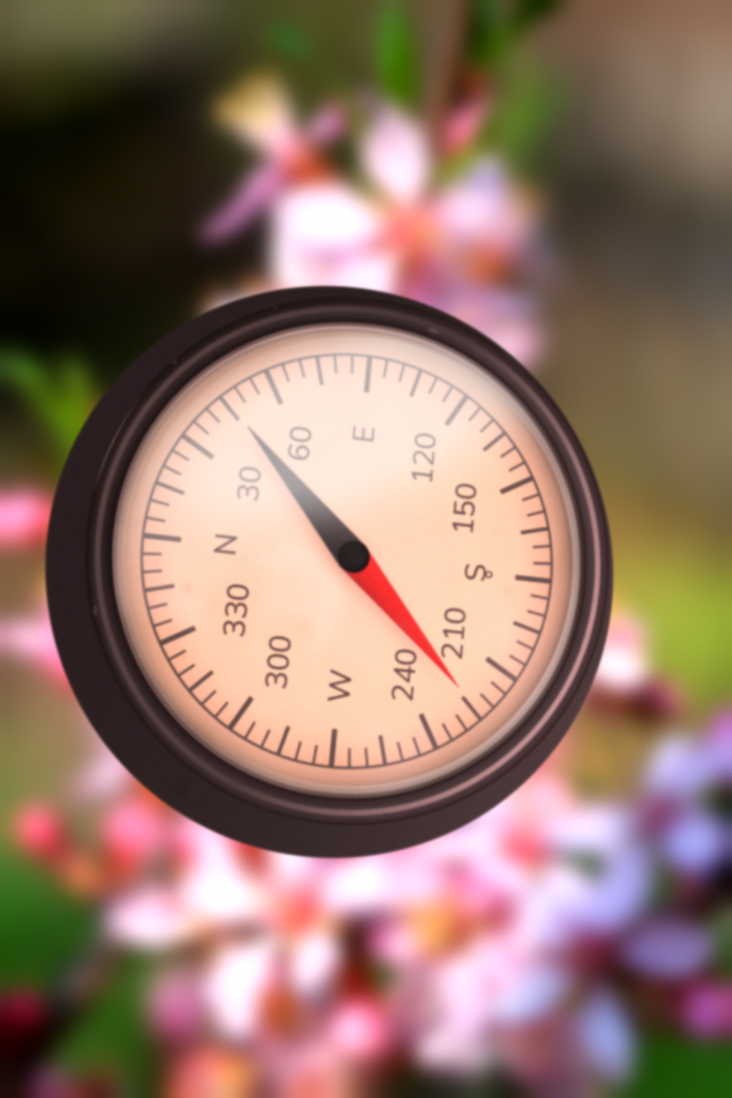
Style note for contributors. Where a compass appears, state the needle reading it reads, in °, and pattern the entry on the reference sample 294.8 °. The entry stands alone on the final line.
225 °
